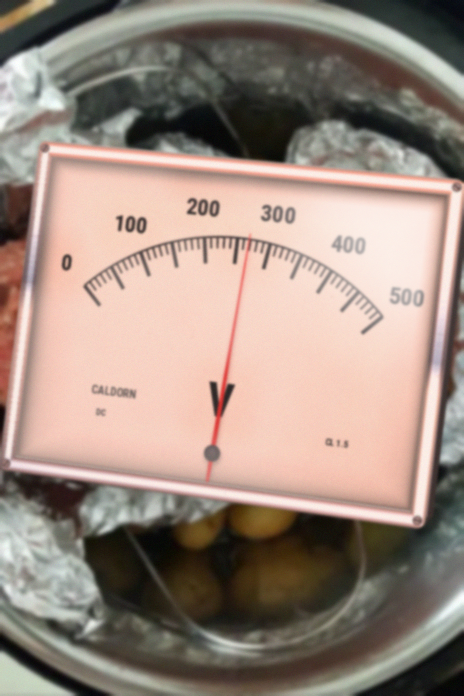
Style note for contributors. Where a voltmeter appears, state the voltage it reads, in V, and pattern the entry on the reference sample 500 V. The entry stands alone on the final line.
270 V
